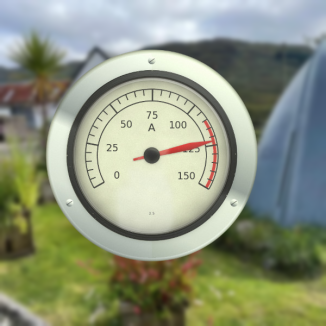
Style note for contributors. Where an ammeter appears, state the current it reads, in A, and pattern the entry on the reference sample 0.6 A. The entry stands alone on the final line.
122.5 A
